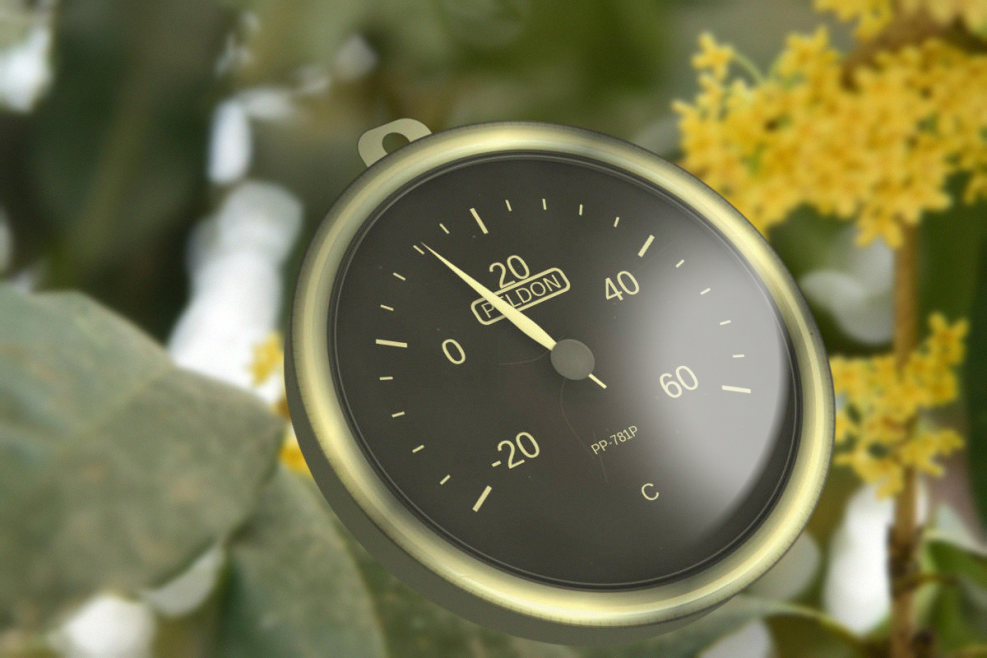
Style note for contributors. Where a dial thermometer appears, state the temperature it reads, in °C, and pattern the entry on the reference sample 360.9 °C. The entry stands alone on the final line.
12 °C
